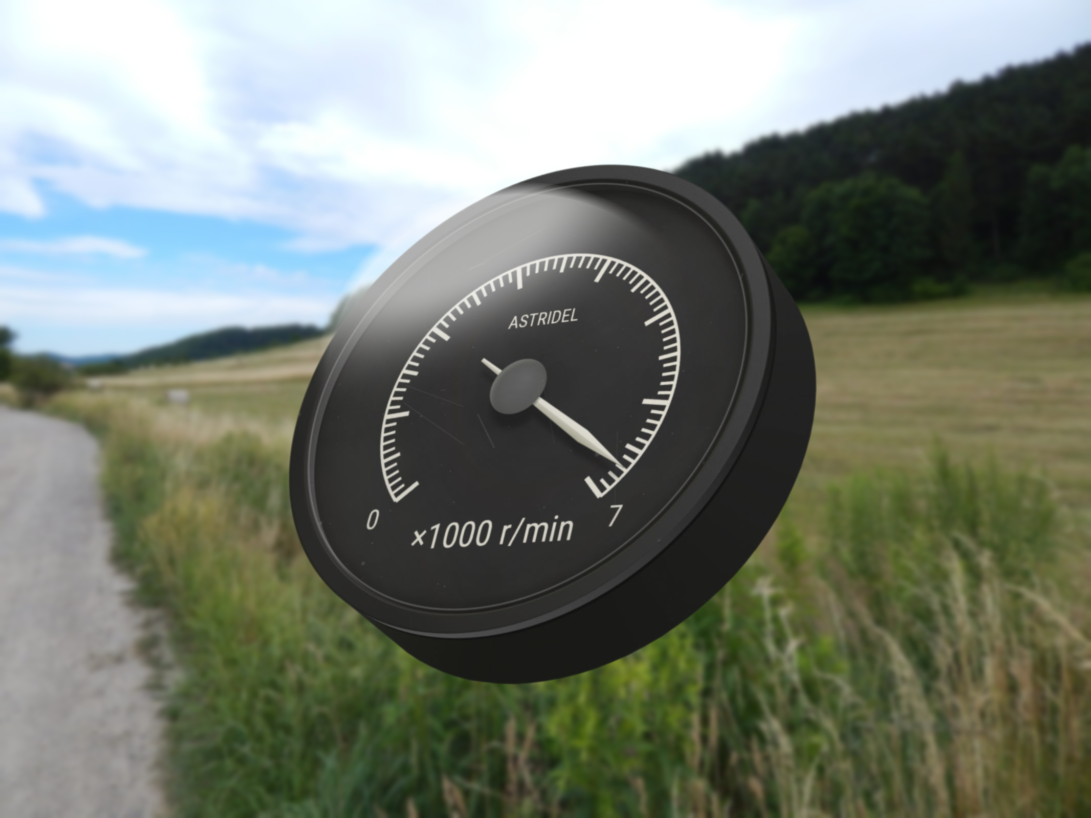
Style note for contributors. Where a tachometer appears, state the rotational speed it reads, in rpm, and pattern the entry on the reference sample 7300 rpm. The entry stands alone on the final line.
6700 rpm
